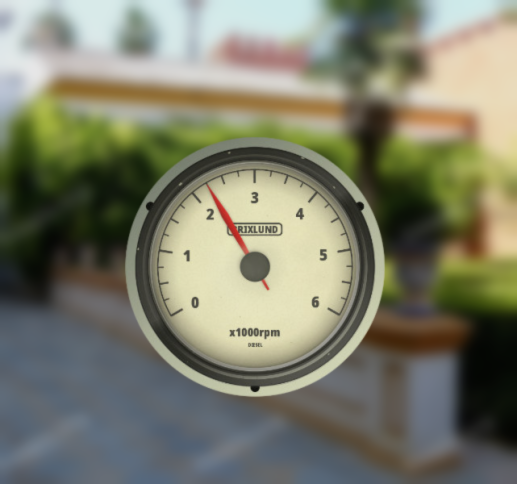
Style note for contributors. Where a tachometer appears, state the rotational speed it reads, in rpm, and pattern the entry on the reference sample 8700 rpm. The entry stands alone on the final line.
2250 rpm
